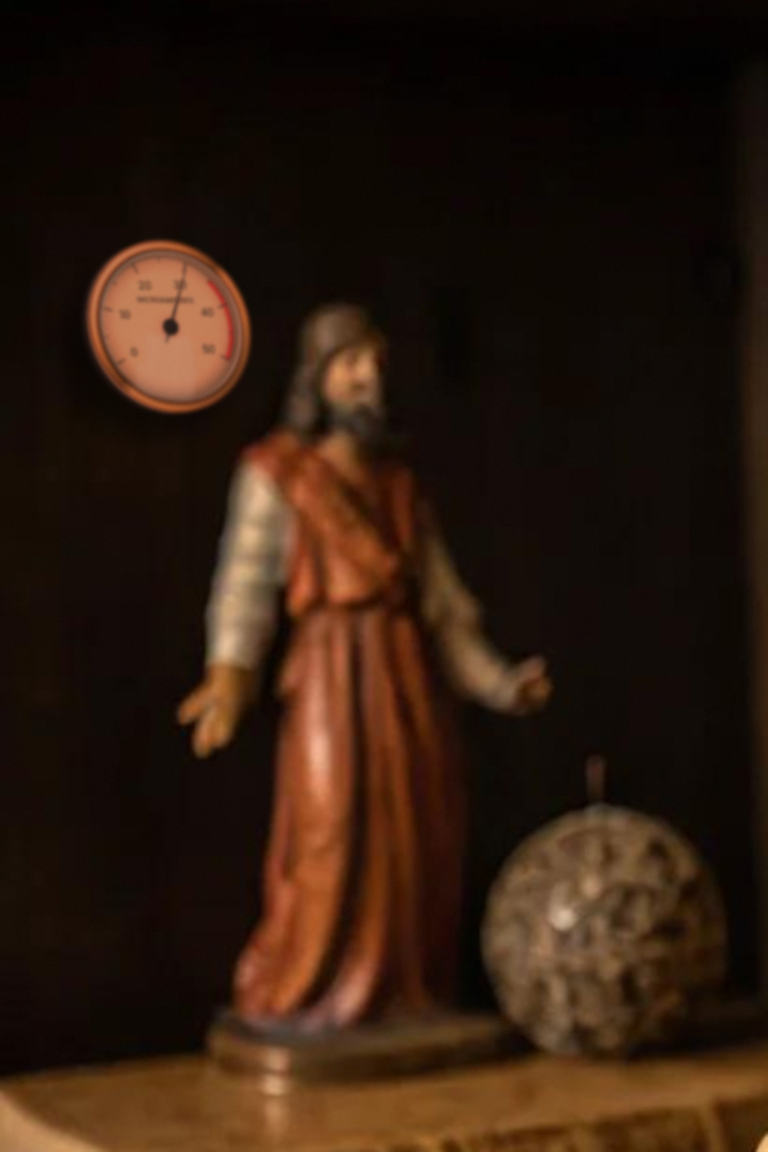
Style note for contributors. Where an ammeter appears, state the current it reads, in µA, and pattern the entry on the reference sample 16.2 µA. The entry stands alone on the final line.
30 µA
